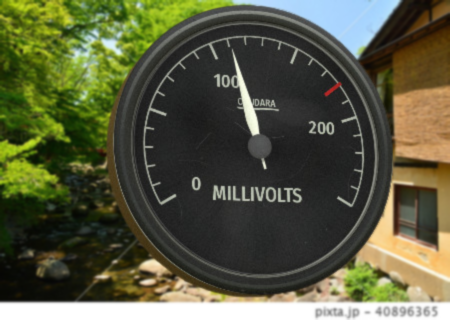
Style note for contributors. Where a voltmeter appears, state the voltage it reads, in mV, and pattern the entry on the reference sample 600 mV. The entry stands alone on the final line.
110 mV
